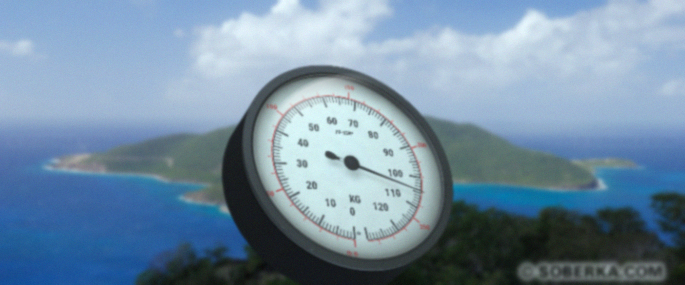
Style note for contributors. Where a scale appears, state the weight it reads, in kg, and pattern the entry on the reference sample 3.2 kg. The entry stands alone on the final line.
105 kg
